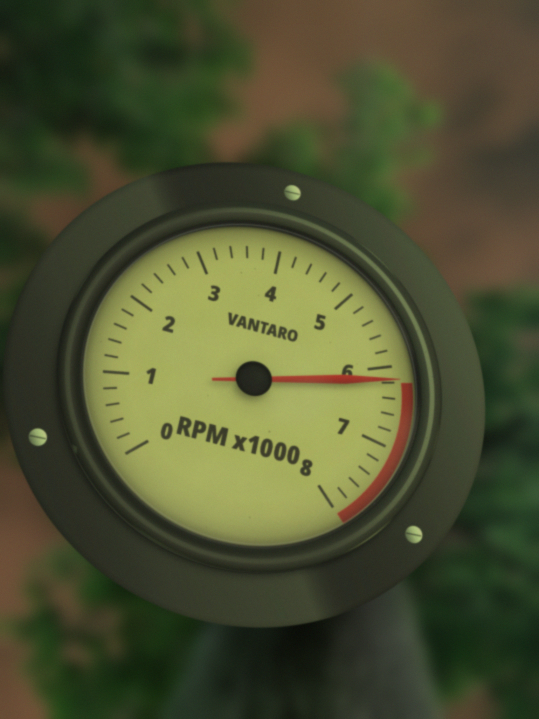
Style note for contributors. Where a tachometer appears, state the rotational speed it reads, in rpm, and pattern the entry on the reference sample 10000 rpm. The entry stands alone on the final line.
6200 rpm
